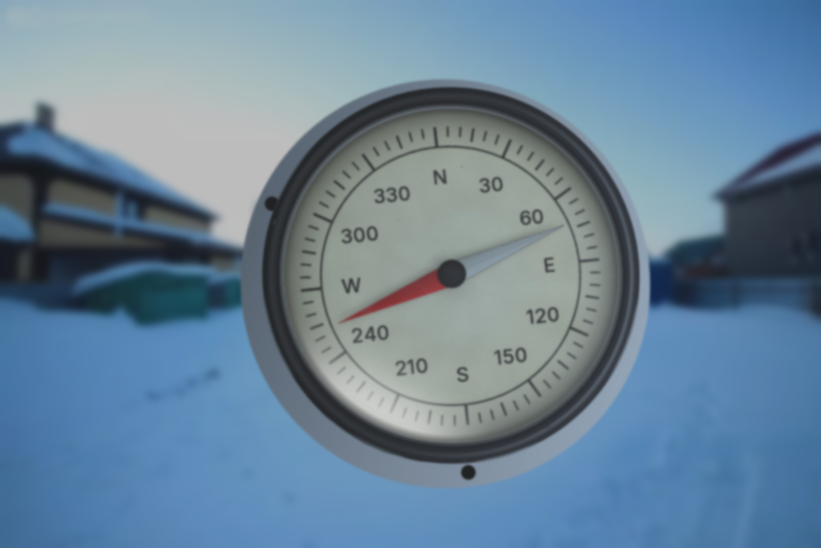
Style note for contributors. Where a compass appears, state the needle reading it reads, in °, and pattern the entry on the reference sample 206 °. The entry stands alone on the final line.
252.5 °
